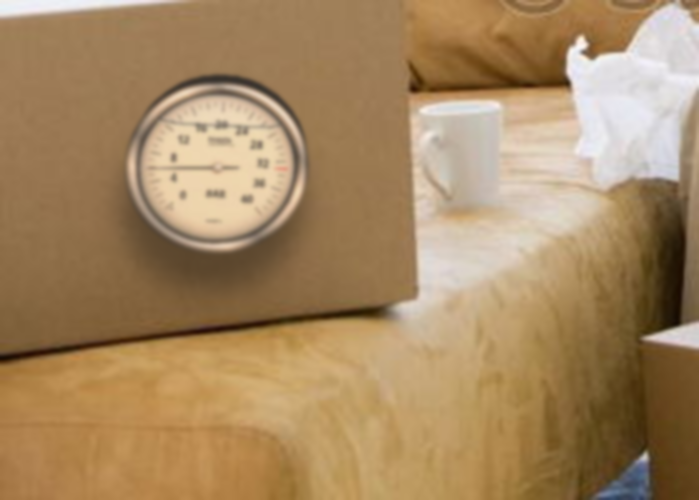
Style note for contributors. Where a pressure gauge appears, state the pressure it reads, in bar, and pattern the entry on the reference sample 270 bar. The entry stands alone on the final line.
6 bar
